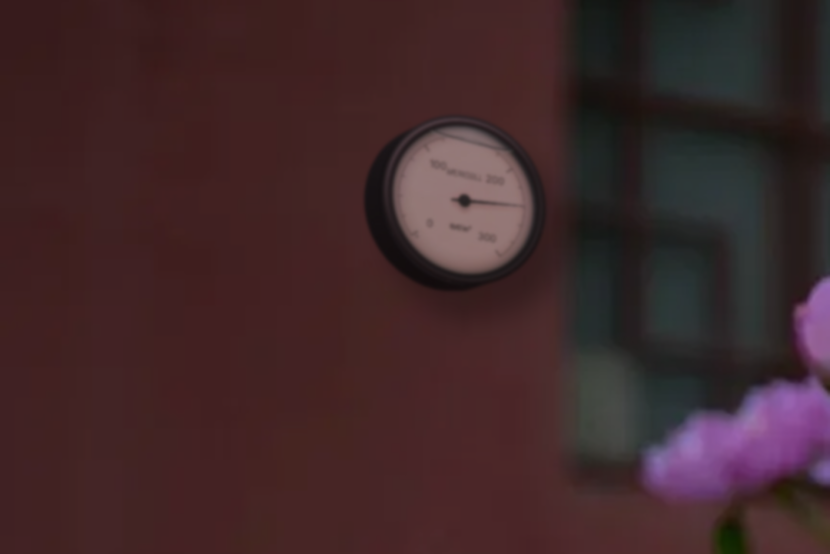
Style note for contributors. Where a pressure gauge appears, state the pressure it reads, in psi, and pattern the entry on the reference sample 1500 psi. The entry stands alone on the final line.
240 psi
